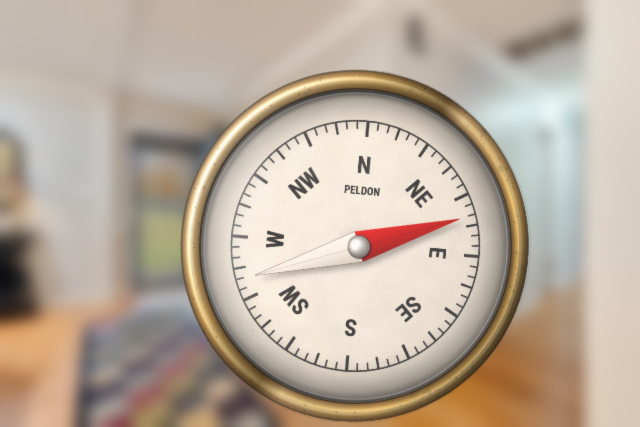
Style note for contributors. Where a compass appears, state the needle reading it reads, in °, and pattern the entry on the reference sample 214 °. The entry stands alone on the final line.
70 °
